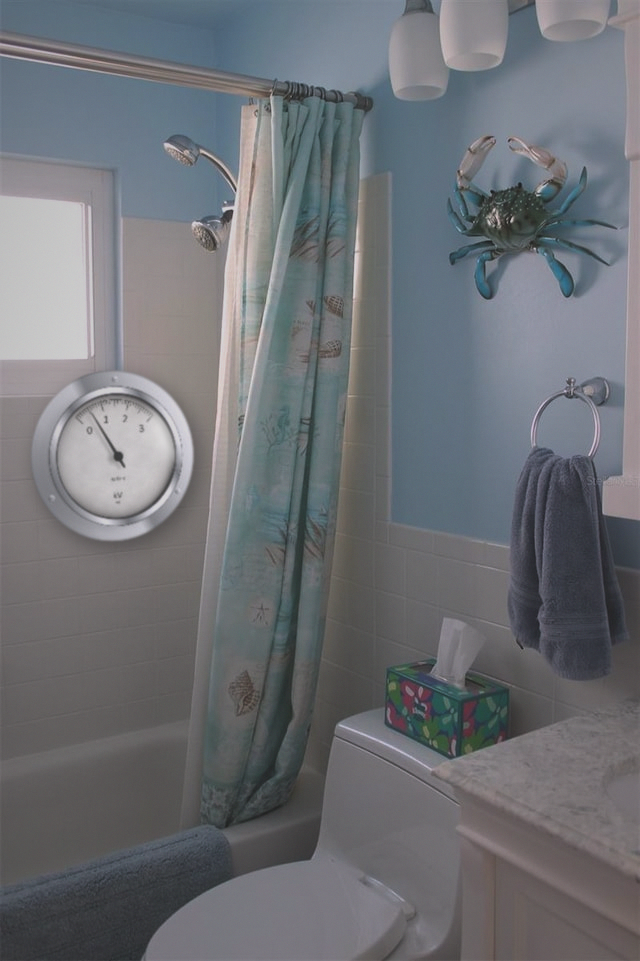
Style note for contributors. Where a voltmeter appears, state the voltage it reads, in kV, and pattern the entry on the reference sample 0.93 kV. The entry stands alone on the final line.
0.5 kV
